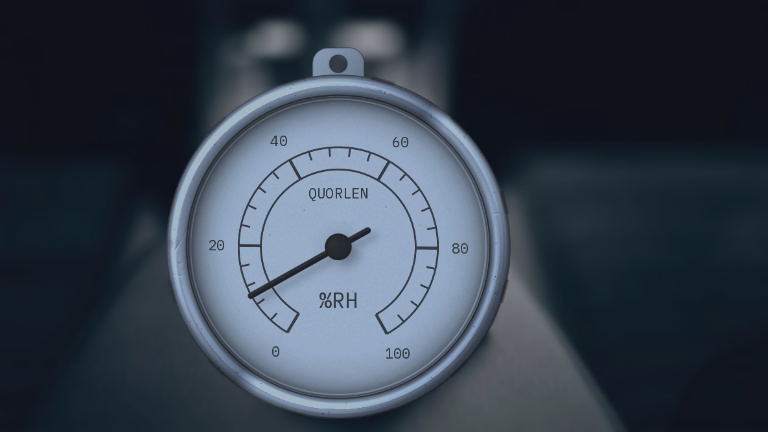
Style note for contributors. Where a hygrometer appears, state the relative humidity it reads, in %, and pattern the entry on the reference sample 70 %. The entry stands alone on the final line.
10 %
